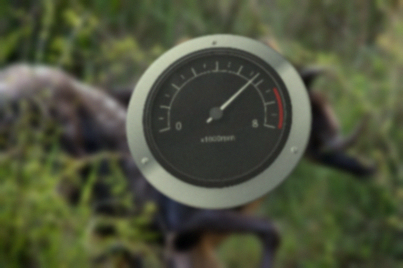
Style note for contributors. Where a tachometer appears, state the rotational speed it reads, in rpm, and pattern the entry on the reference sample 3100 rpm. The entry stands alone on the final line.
5750 rpm
